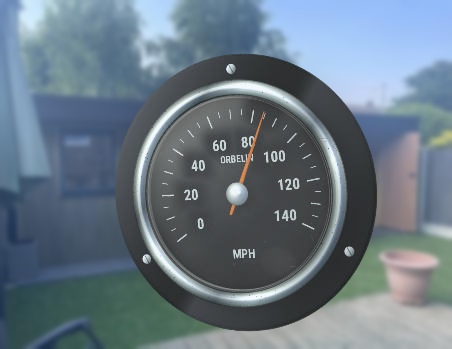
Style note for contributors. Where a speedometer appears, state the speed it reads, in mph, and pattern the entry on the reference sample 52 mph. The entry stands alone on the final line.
85 mph
